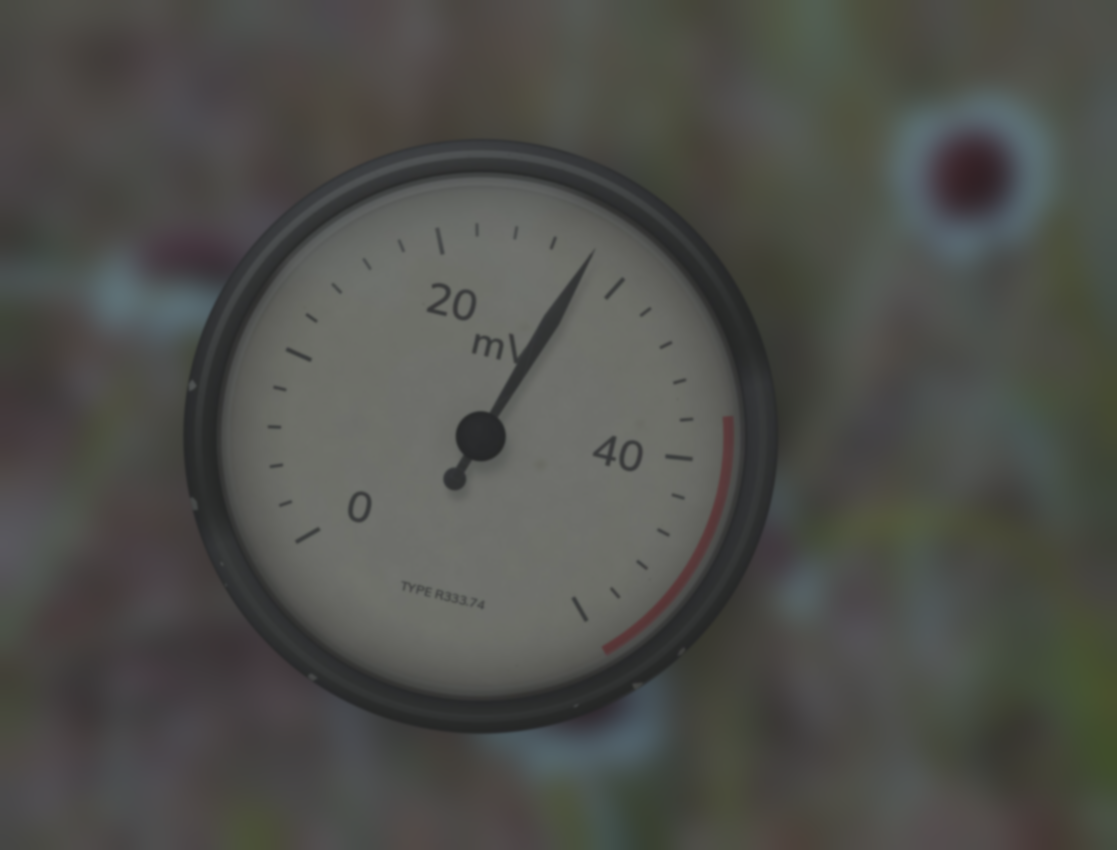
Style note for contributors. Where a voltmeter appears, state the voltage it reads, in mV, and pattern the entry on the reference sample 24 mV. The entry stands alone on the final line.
28 mV
